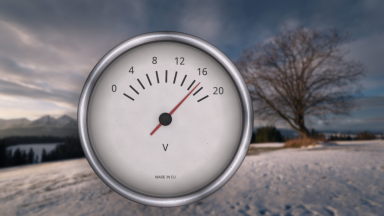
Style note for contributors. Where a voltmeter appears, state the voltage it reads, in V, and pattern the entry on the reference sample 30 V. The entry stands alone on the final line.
17 V
